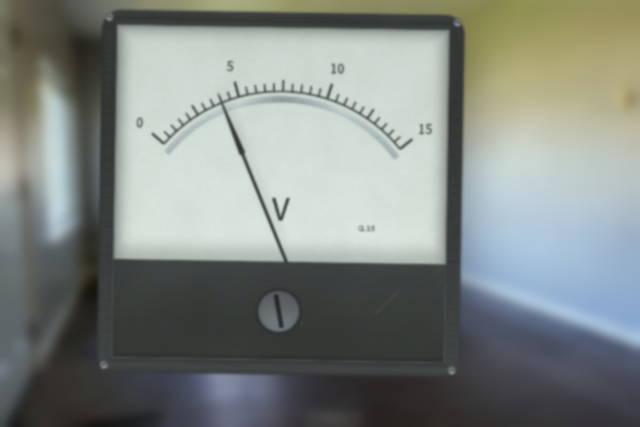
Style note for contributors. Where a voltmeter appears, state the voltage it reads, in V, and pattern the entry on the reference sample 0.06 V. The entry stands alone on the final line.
4 V
